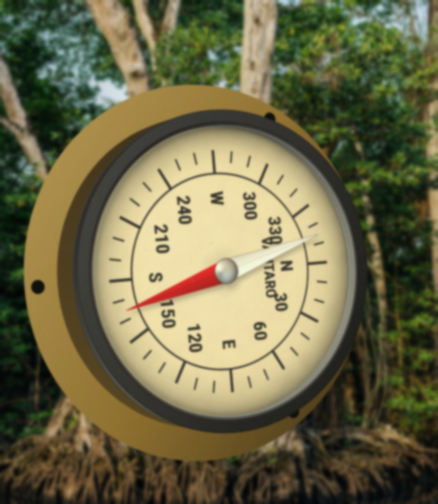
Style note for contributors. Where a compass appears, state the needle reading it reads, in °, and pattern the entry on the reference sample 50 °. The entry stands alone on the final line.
165 °
